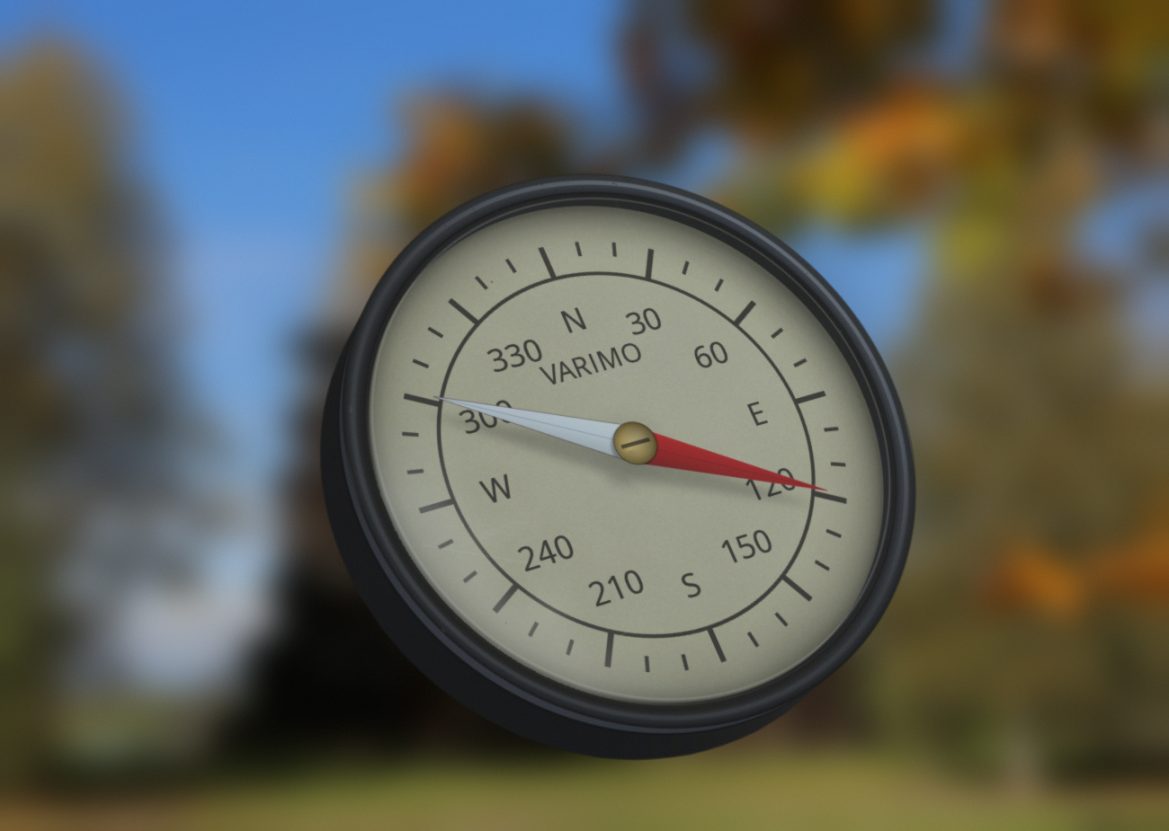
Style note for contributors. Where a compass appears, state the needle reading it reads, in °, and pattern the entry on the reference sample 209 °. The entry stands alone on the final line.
120 °
